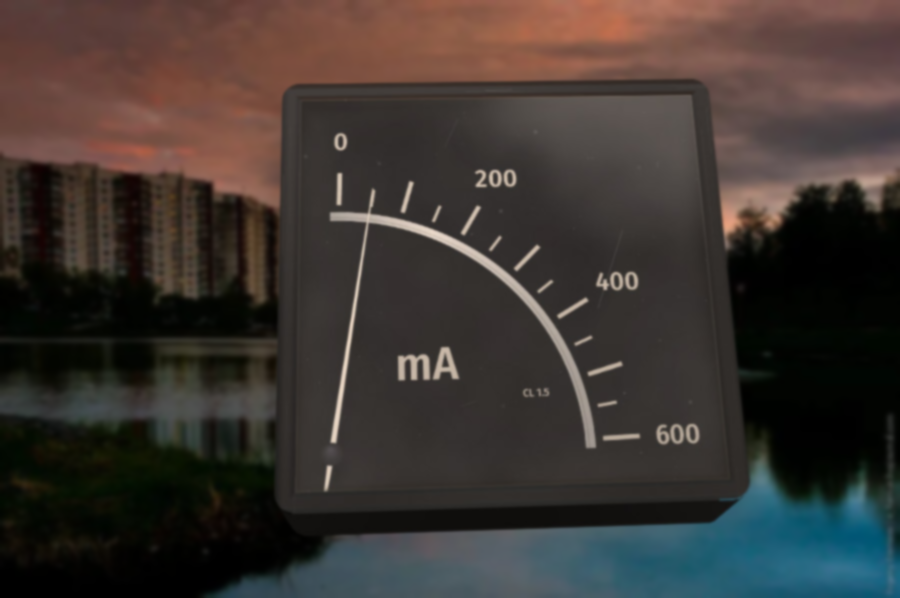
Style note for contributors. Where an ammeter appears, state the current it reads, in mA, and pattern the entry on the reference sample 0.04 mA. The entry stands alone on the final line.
50 mA
